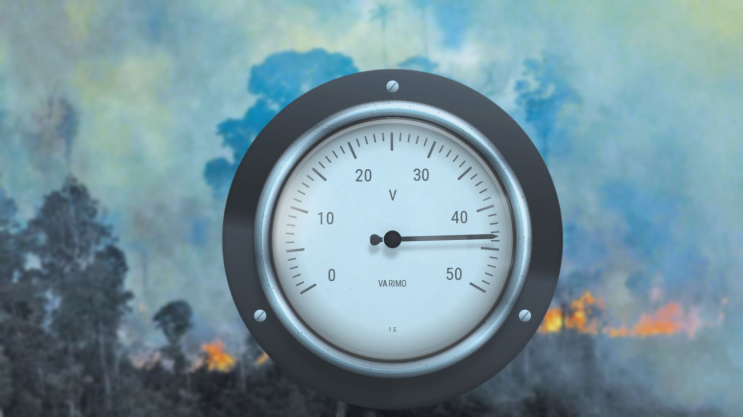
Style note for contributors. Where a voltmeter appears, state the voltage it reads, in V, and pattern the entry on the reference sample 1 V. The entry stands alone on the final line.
43.5 V
